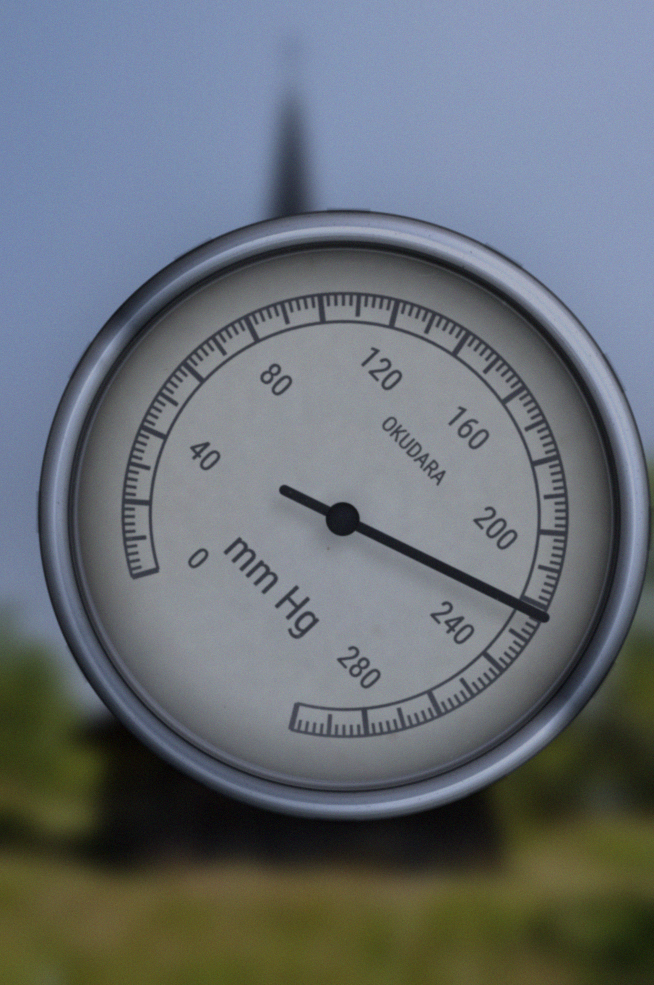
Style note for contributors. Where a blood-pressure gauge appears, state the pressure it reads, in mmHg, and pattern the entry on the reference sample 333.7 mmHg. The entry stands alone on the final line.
222 mmHg
